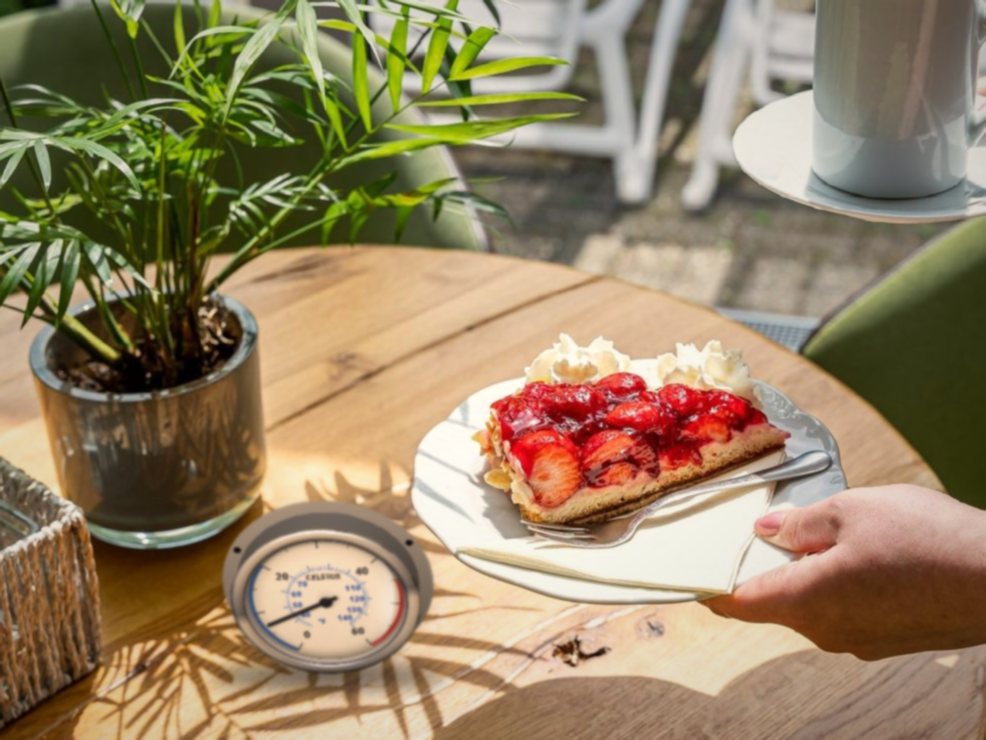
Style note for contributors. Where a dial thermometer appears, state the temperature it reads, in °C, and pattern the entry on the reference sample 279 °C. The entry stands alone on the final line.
7.5 °C
